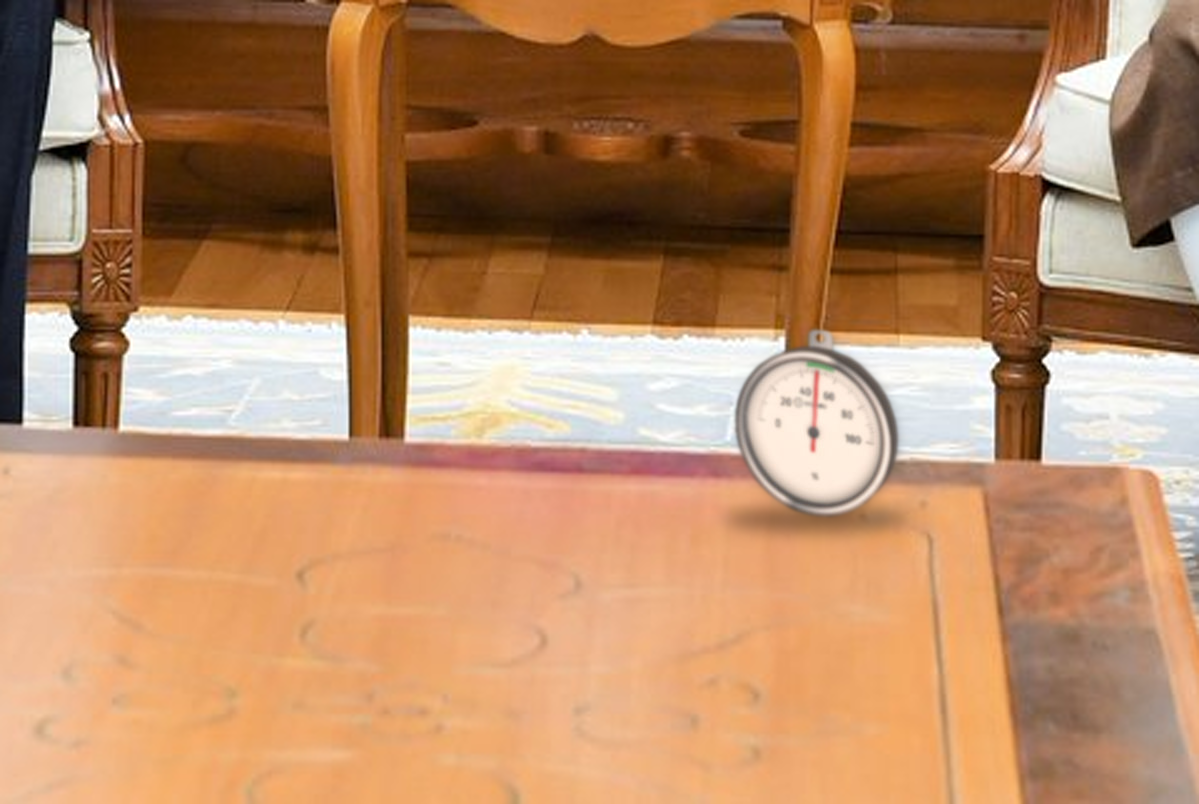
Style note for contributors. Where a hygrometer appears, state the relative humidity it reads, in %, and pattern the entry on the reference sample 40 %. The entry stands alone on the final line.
50 %
